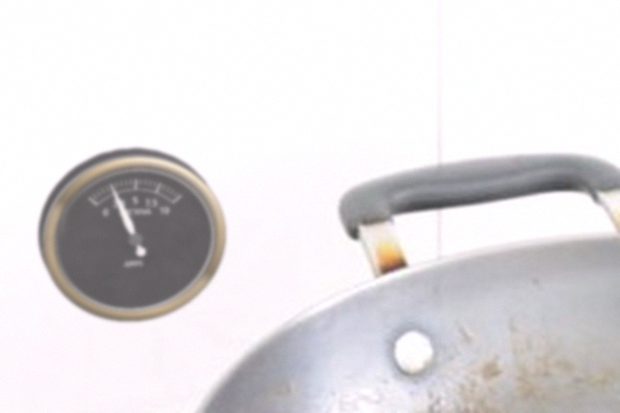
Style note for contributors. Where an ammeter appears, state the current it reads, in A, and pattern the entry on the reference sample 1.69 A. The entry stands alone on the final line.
2.5 A
